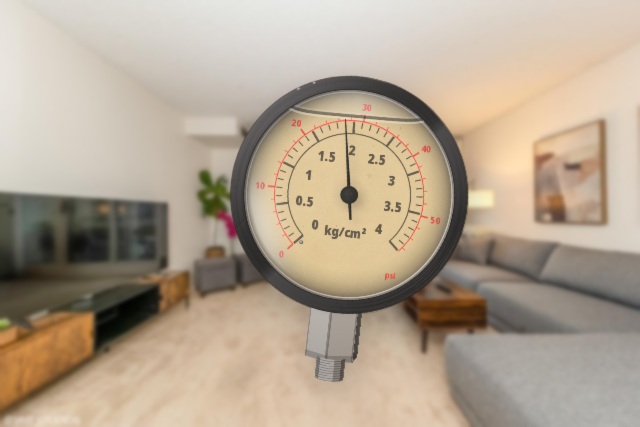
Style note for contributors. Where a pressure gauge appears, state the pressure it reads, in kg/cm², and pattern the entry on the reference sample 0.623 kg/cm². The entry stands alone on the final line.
1.9 kg/cm²
